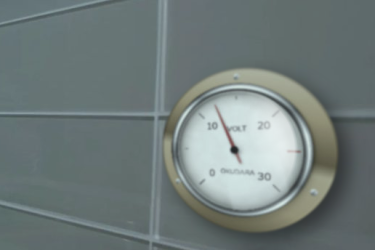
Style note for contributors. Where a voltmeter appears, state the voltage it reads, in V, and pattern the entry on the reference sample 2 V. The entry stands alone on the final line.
12.5 V
